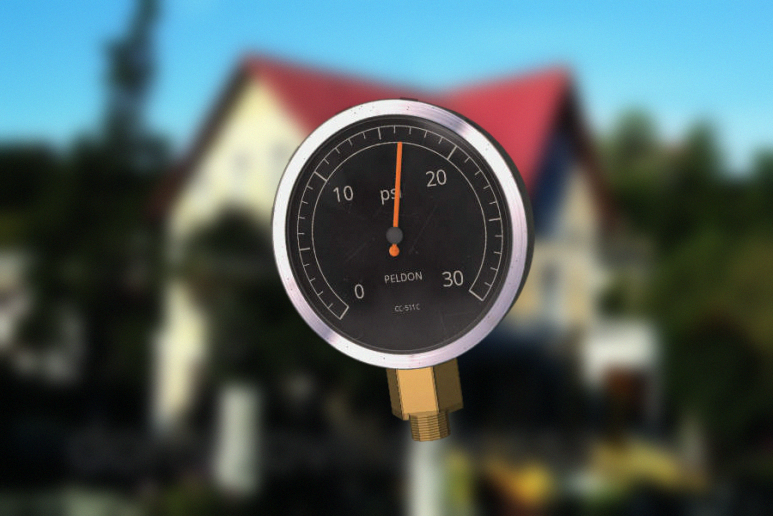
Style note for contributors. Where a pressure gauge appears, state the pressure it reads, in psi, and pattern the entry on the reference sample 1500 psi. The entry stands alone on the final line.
16.5 psi
